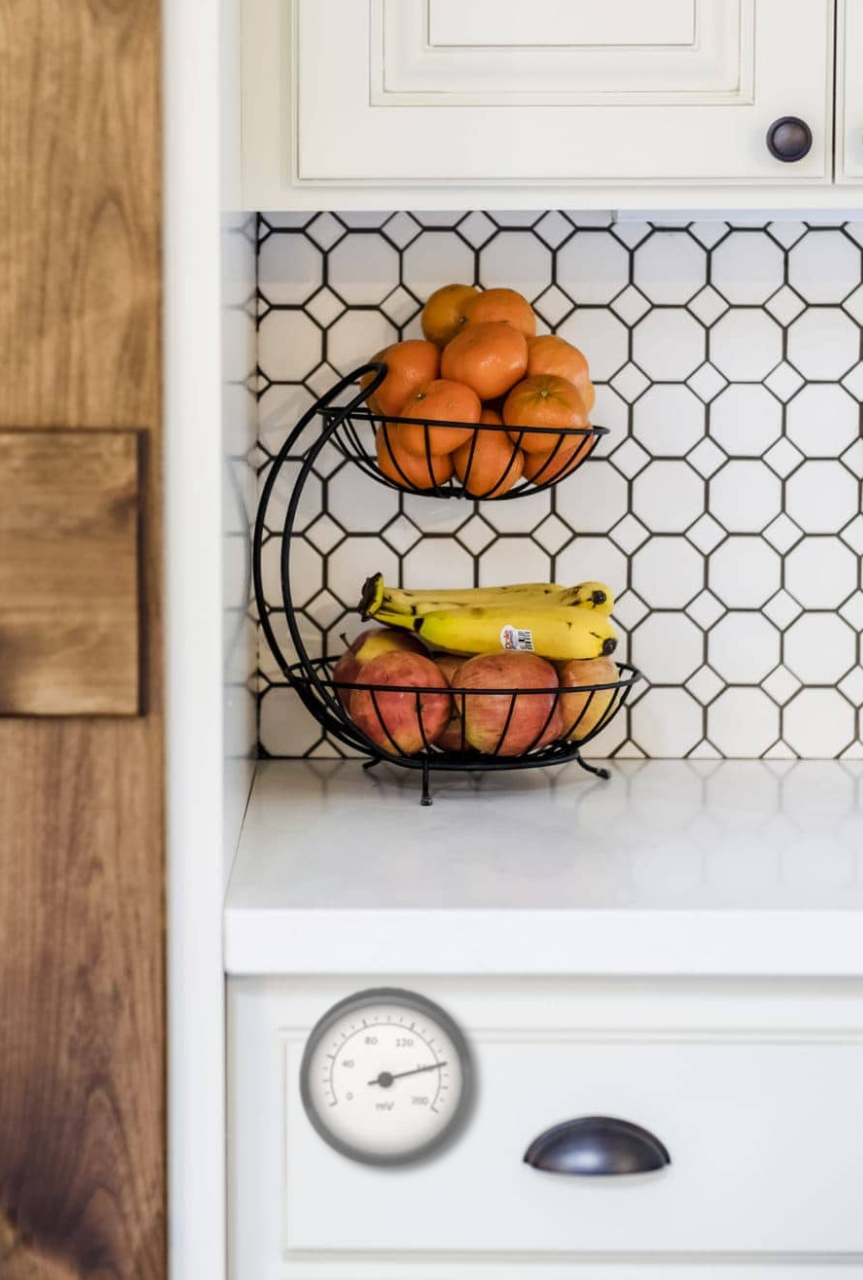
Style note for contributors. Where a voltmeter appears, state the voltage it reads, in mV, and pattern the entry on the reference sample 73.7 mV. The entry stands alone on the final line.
160 mV
